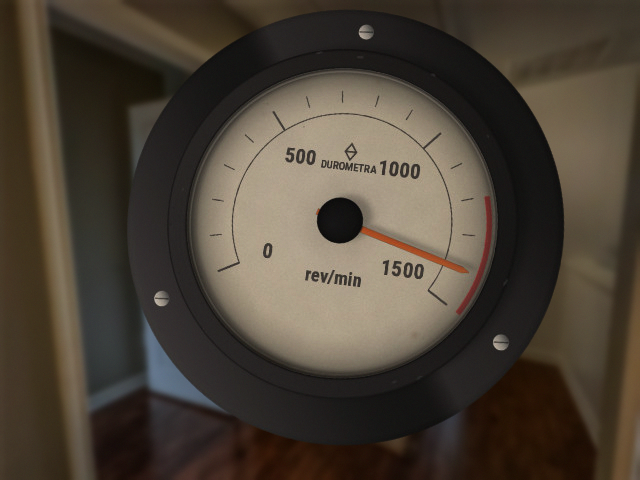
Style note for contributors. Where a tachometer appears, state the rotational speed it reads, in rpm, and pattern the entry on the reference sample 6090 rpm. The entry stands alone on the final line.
1400 rpm
